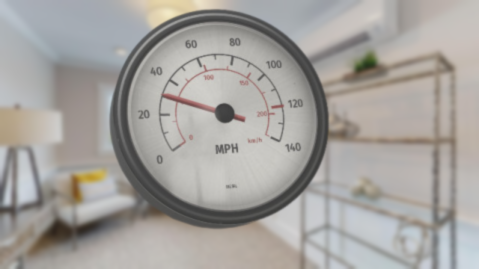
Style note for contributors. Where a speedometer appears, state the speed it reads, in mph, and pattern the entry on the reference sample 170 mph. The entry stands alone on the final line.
30 mph
